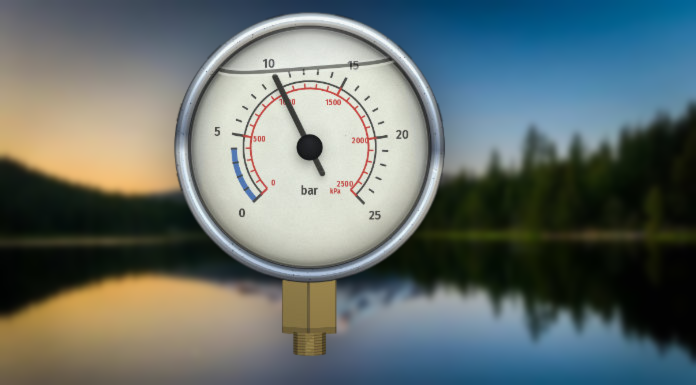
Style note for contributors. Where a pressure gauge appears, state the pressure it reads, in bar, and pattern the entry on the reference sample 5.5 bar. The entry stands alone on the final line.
10 bar
